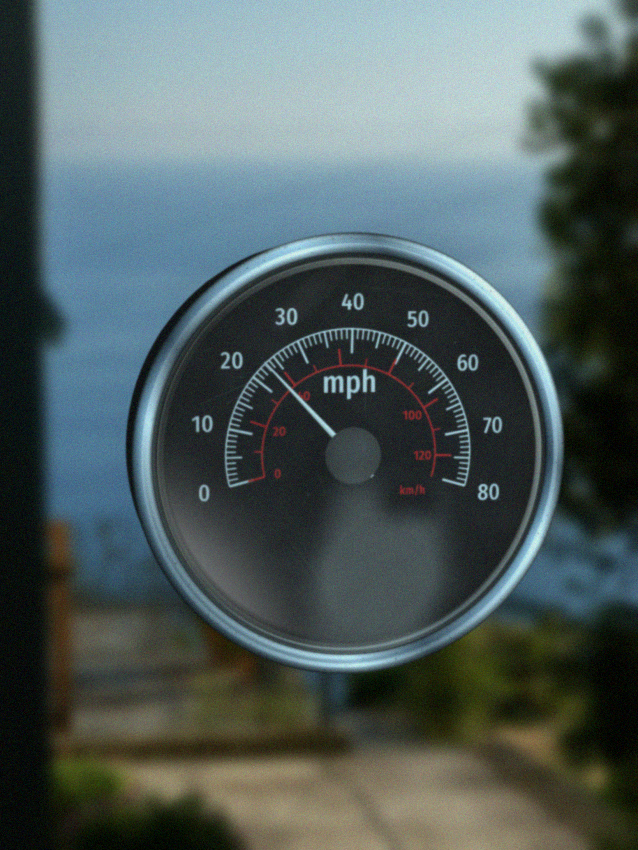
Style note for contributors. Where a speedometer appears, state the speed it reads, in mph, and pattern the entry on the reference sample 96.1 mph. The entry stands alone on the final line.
23 mph
